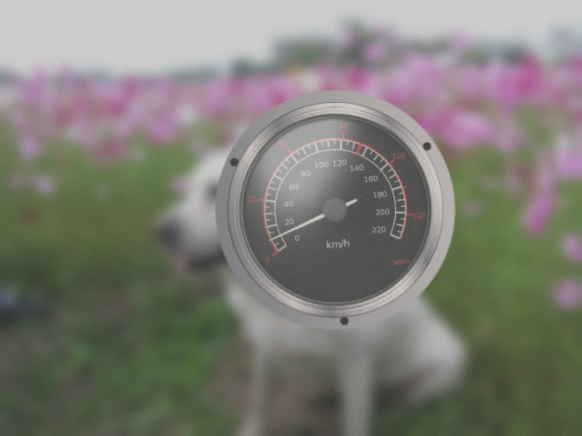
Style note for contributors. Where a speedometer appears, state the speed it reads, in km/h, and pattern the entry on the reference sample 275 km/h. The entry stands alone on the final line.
10 km/h
